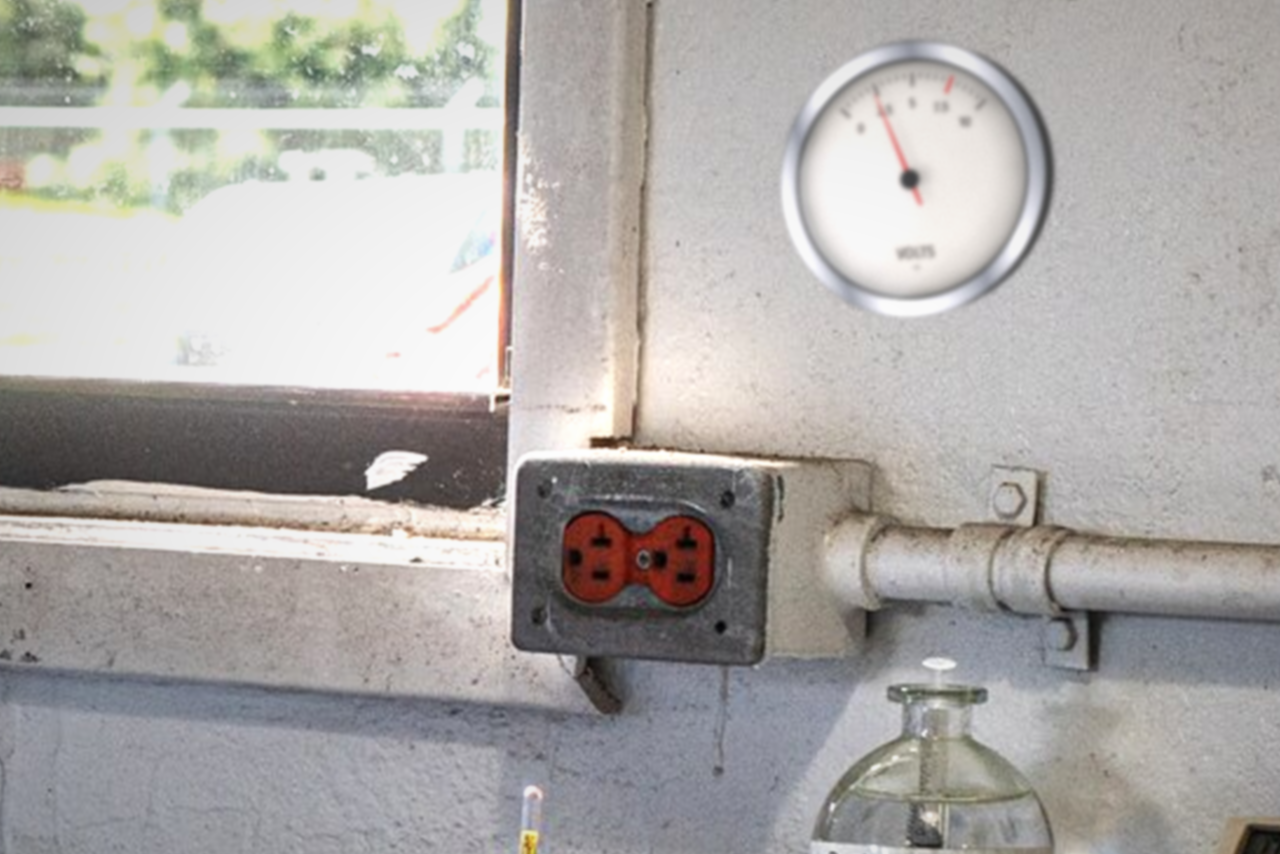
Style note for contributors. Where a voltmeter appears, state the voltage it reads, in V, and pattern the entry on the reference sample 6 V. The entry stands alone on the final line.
2.5 V
